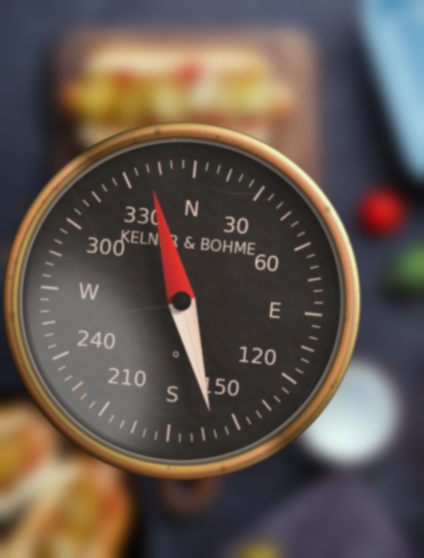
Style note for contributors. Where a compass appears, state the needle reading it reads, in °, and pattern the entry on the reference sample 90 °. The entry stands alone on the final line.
340 °
